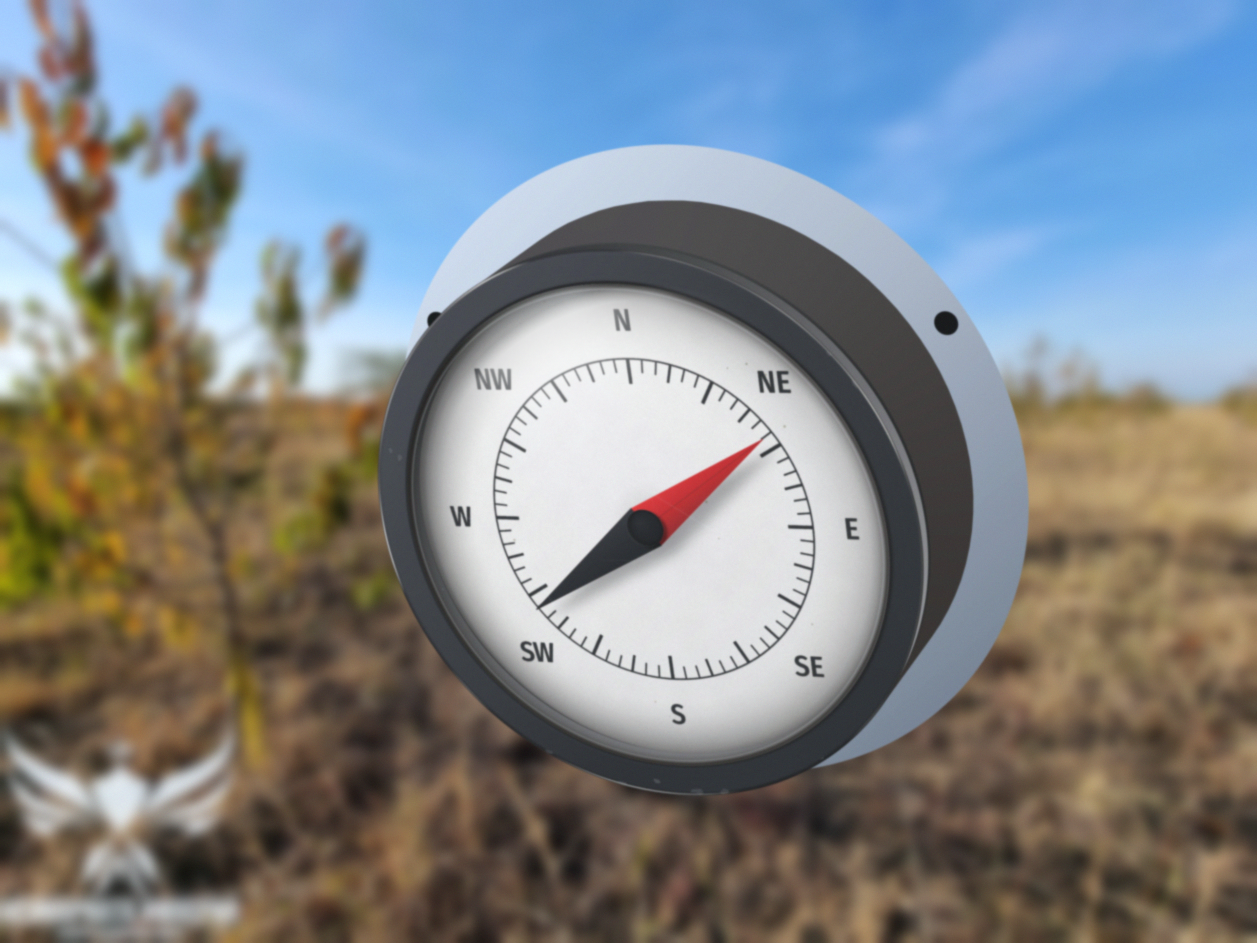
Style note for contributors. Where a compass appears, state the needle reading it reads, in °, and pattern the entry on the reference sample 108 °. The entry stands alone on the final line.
55 °
